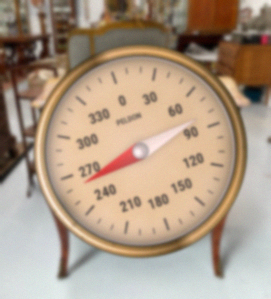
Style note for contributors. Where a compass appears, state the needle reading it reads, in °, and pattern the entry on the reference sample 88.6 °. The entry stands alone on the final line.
260 °
